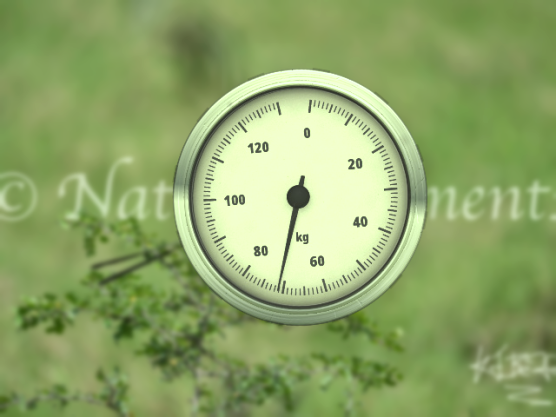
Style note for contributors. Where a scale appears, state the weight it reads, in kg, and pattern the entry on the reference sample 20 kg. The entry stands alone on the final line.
71 kg
